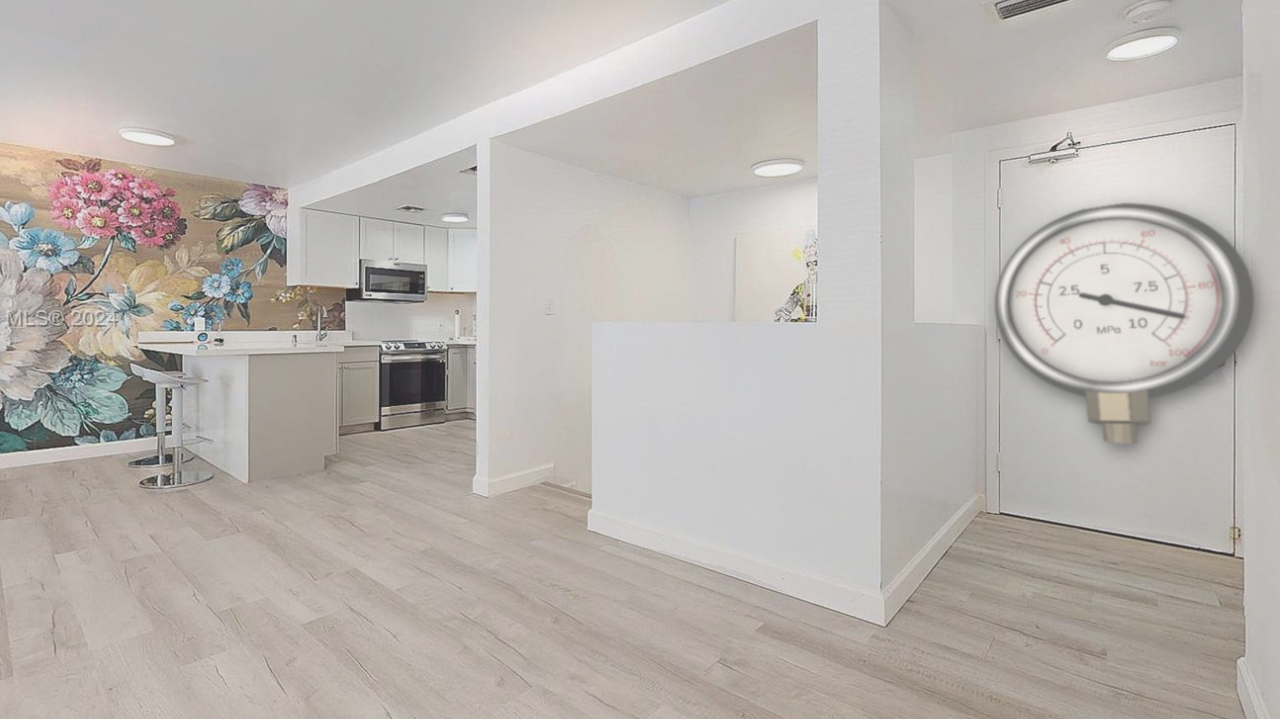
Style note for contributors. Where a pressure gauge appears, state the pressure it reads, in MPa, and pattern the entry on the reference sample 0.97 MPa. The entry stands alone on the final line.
9 MPa
